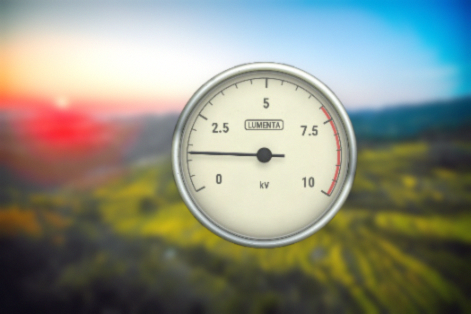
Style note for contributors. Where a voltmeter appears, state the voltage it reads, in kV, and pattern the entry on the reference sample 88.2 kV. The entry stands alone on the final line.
1.25 kV
